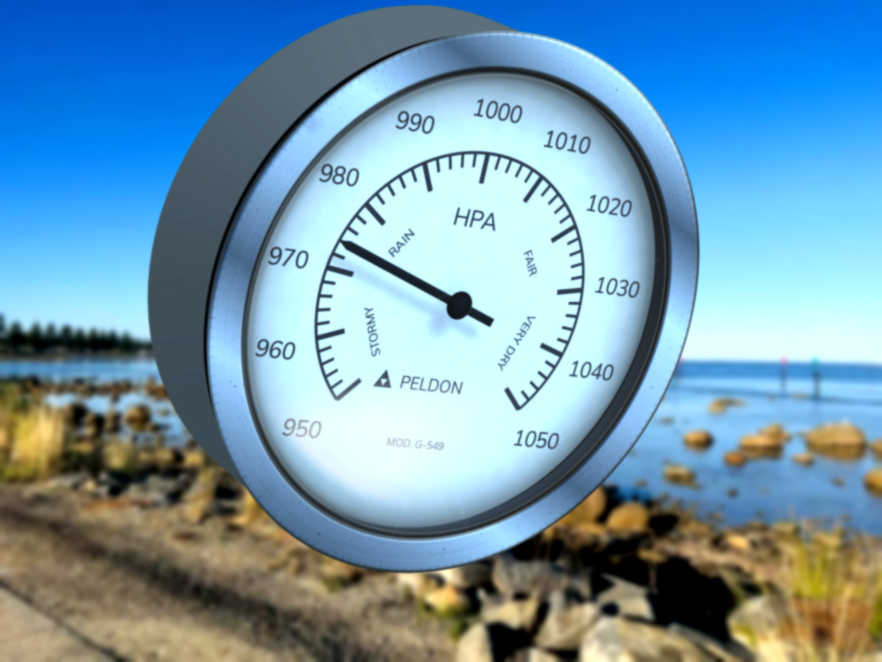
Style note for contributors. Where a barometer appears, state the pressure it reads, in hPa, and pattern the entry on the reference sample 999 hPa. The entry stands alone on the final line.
974 hPa
